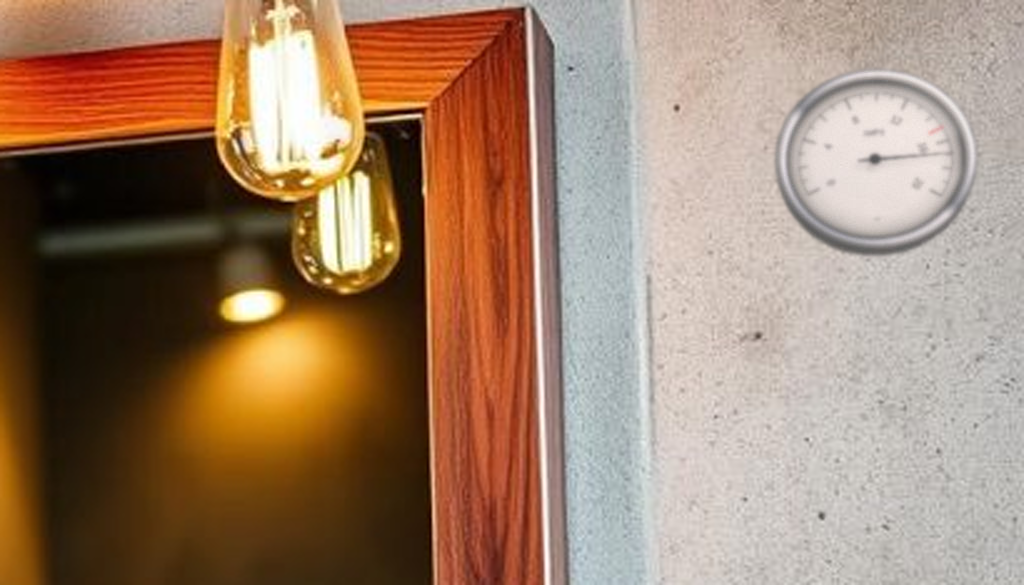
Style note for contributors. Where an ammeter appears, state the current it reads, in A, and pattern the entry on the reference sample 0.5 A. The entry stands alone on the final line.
17 A
